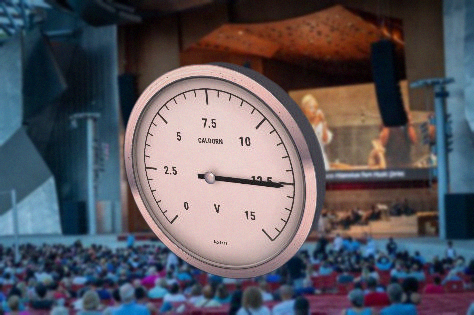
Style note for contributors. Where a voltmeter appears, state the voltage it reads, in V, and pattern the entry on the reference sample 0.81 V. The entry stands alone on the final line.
12.5 V
